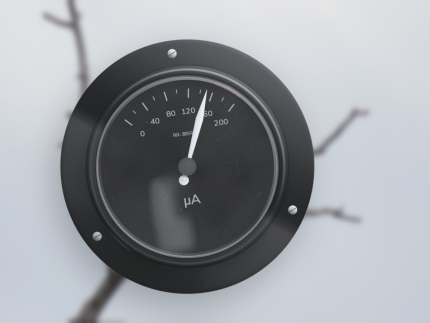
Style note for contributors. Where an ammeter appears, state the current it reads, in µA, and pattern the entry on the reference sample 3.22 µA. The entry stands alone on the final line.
150 µA
